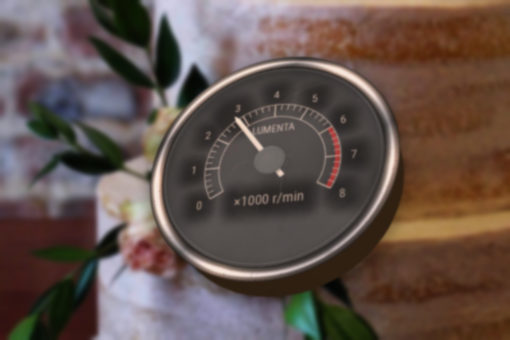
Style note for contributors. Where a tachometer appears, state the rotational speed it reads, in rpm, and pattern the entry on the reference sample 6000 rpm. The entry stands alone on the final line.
2800 rpm
